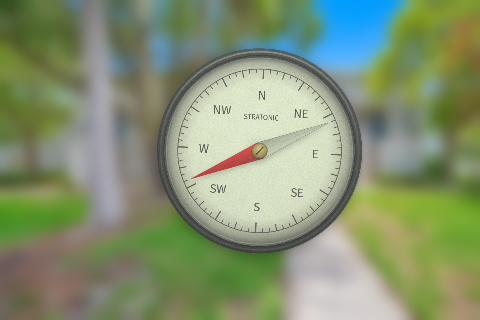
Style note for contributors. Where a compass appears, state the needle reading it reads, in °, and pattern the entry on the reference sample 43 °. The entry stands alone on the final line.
245 °
